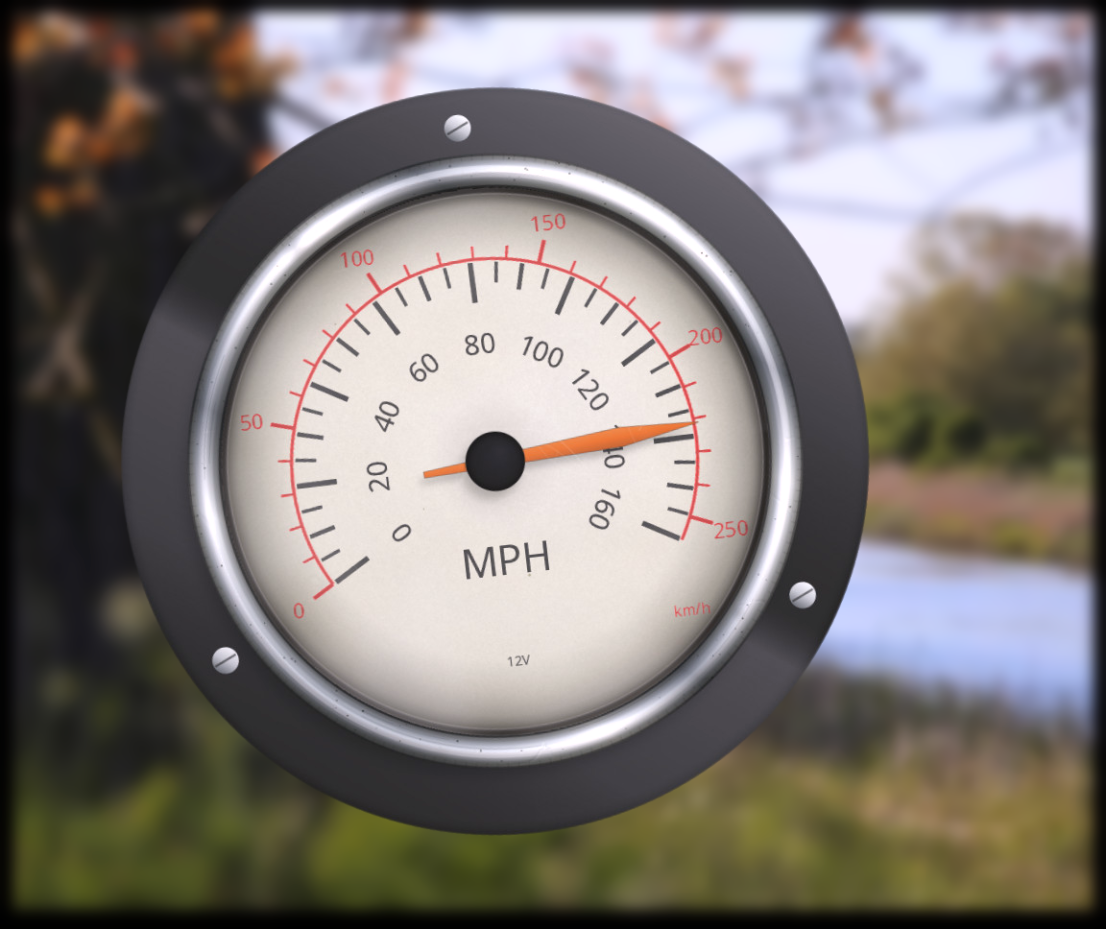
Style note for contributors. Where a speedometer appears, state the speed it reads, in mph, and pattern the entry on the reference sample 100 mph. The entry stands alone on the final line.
137.5 mph
